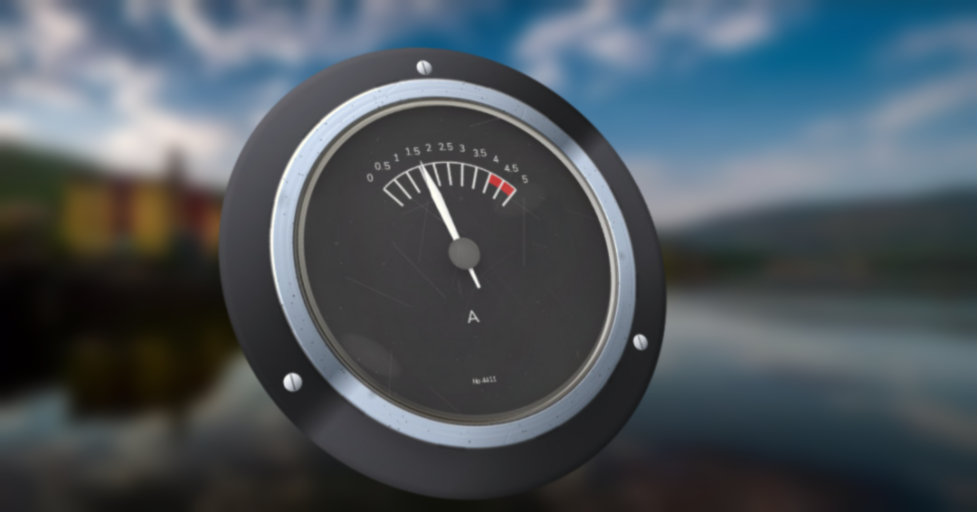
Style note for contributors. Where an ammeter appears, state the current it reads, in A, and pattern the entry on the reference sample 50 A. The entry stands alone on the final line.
1.5 A
